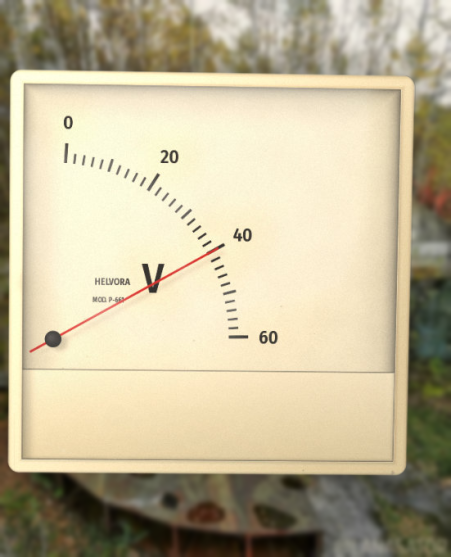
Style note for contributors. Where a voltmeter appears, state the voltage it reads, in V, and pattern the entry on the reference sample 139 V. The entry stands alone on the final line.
40 V
